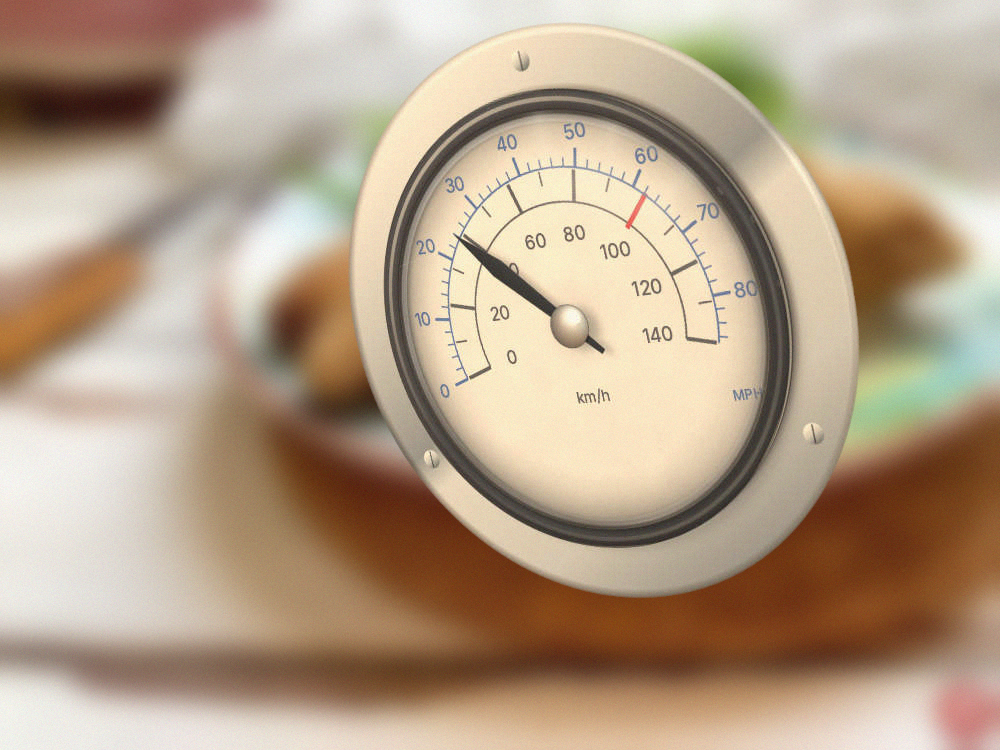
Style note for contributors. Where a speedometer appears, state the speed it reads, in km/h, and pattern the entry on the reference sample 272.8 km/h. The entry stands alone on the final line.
40 km/h
